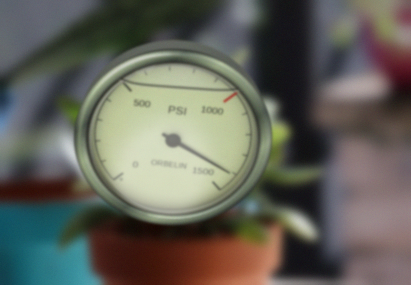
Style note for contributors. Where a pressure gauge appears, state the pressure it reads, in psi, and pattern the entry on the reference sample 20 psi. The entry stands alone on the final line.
1400 psi
